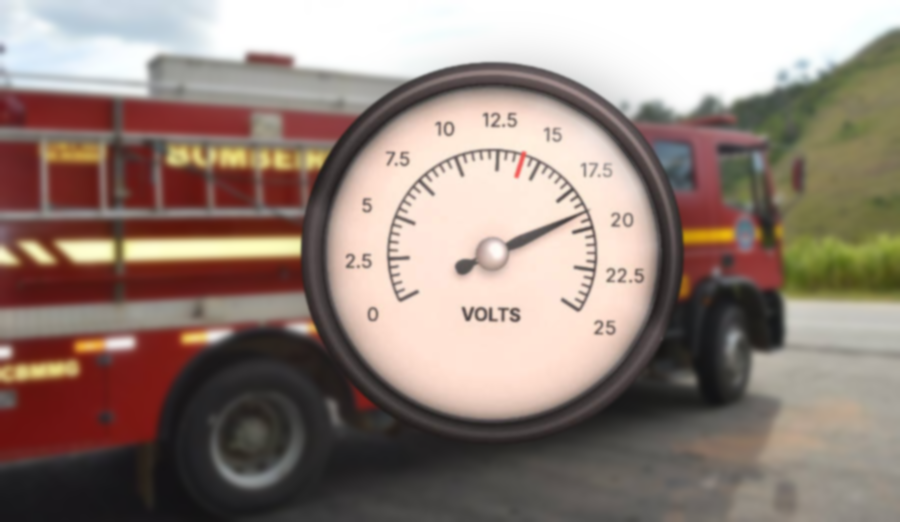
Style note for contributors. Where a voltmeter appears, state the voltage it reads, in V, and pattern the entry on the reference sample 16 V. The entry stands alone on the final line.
19 V
